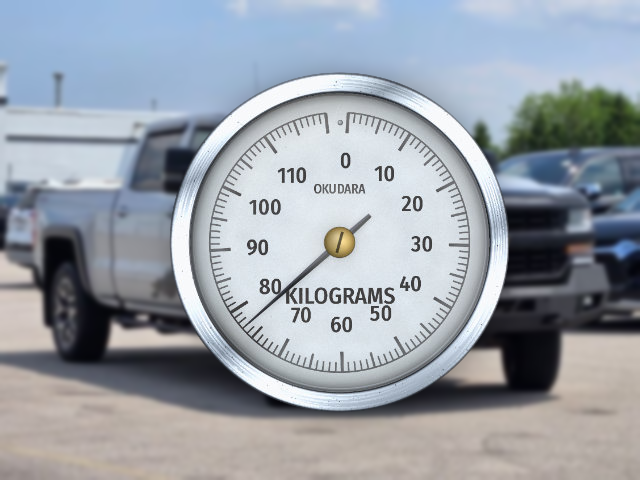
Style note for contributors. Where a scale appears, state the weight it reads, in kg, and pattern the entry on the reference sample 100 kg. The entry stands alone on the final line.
77 kg
